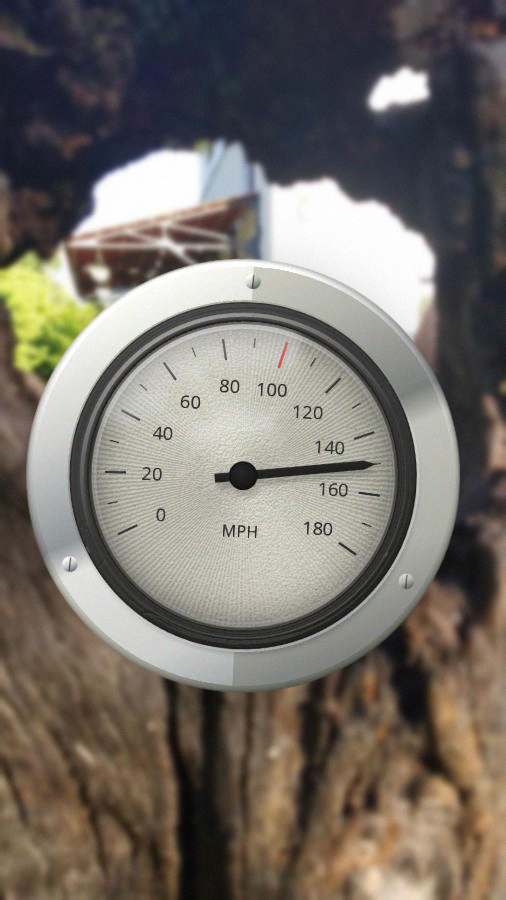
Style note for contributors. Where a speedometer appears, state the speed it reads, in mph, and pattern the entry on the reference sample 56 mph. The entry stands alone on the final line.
150 mph
